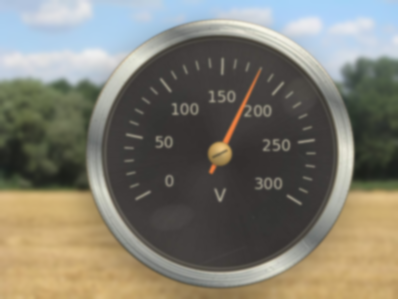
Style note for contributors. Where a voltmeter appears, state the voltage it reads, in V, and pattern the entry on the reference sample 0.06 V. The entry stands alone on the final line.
180 V
